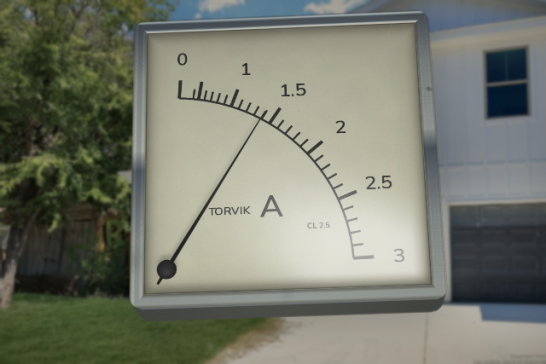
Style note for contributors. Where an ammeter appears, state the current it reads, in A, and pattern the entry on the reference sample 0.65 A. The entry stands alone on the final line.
1.4 A
